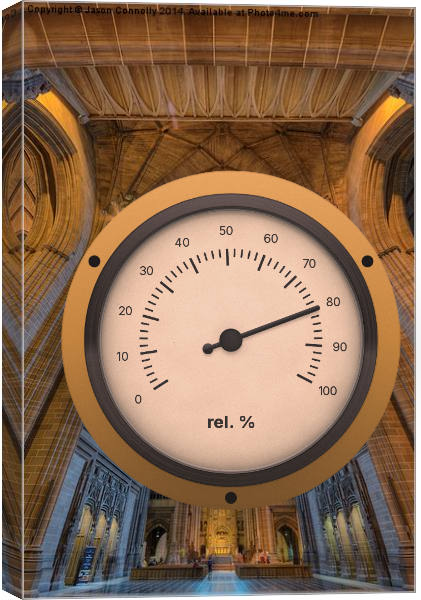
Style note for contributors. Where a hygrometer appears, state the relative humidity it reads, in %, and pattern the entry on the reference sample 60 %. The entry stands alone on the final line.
80 %
